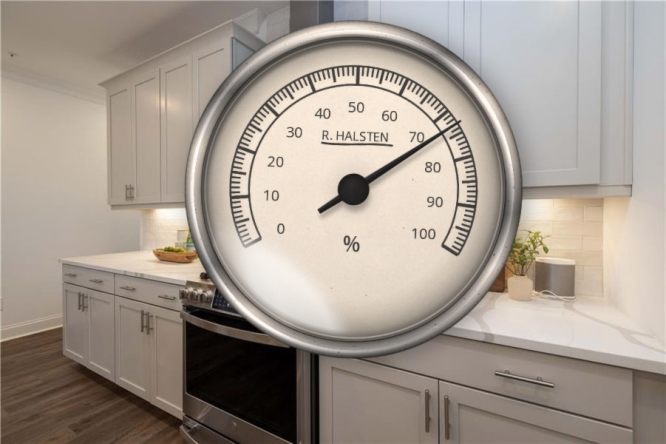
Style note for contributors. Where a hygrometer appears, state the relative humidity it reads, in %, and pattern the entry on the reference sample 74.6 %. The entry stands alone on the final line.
73 %
